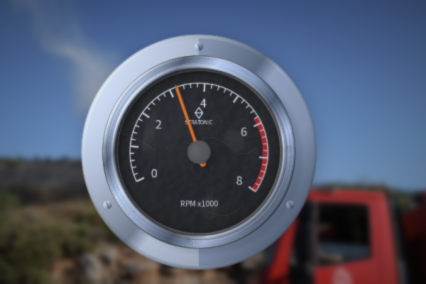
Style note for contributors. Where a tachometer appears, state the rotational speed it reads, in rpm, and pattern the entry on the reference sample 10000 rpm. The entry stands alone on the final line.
3200 rpm
